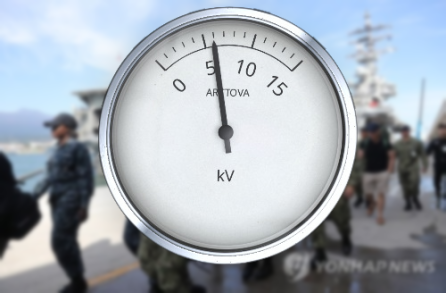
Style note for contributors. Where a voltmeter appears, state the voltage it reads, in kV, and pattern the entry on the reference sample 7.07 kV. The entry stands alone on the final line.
6 kV
